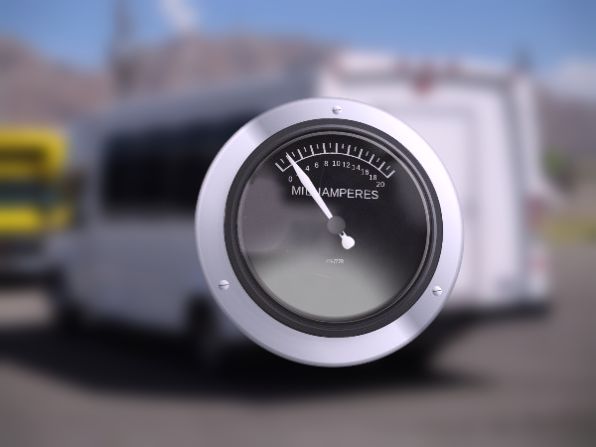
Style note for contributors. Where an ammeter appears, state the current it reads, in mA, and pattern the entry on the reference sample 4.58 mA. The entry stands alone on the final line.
2 mA
